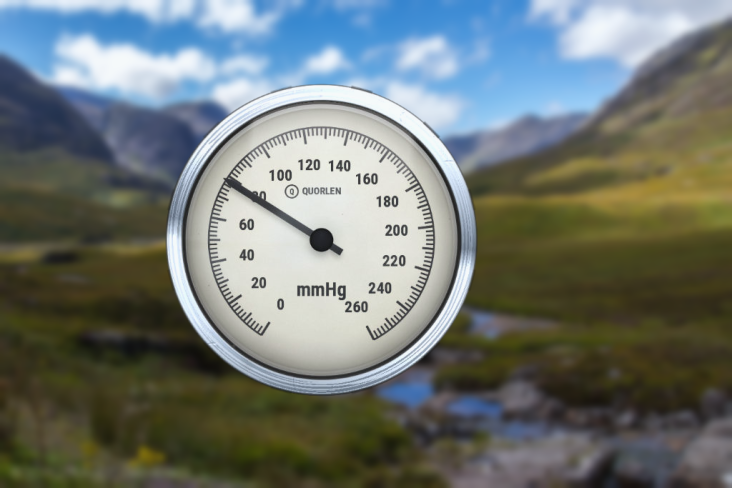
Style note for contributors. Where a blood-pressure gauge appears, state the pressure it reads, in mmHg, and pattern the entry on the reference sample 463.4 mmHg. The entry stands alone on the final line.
78 mmHg
